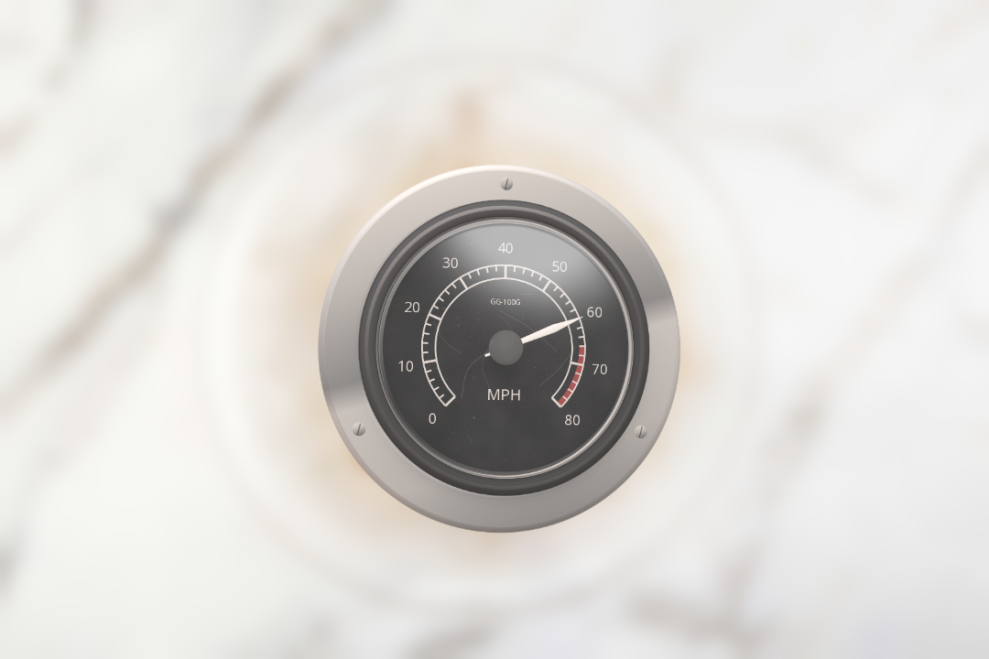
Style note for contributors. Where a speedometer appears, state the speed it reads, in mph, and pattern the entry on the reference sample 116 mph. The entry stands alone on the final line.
60 mph
